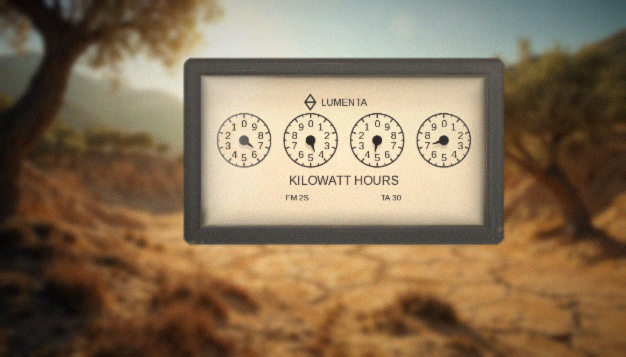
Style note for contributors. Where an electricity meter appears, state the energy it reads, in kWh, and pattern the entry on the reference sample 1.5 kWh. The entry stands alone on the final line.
6447 kWh
